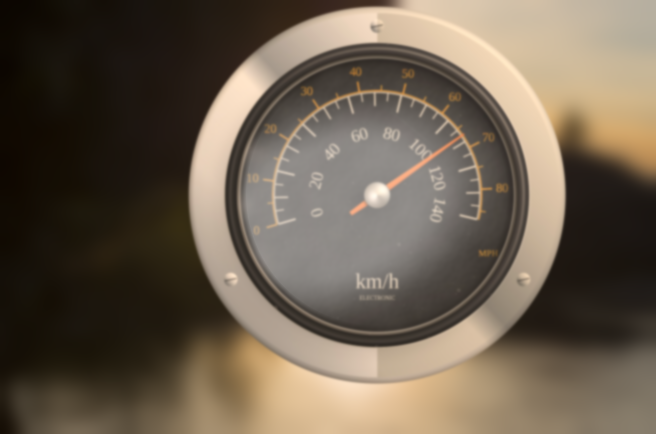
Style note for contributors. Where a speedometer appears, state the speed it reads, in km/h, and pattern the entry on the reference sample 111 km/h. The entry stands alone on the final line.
107.5 km/h
